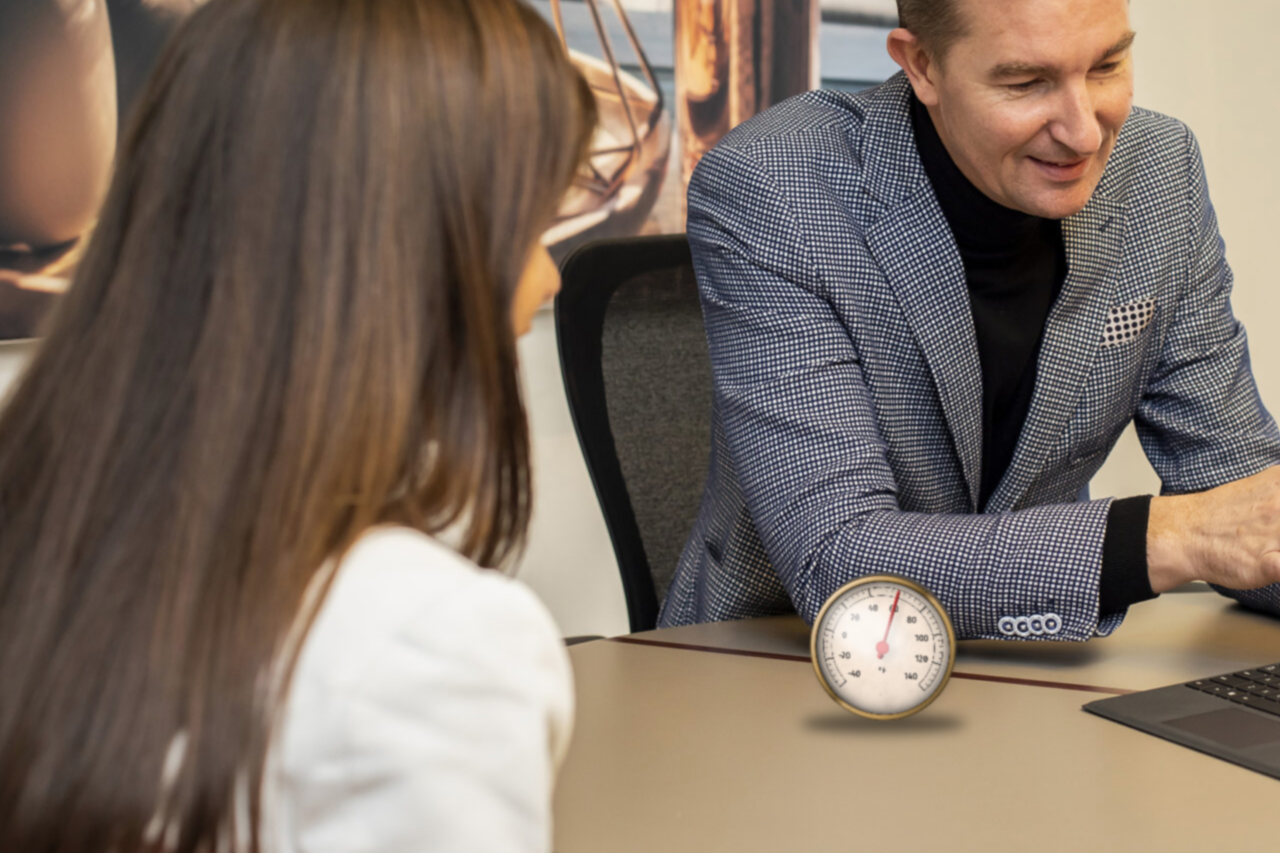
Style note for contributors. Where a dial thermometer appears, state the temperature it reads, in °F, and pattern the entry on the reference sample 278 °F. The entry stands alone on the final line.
60 °F
